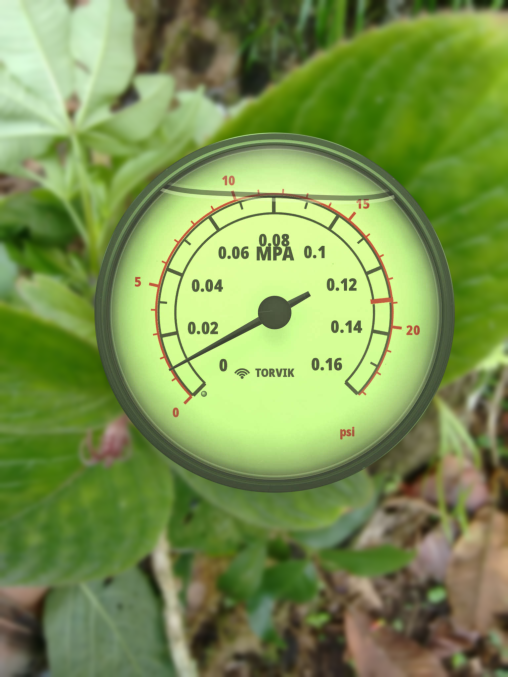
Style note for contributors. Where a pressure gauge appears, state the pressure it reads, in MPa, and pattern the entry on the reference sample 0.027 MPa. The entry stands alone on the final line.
0.01 MPa
